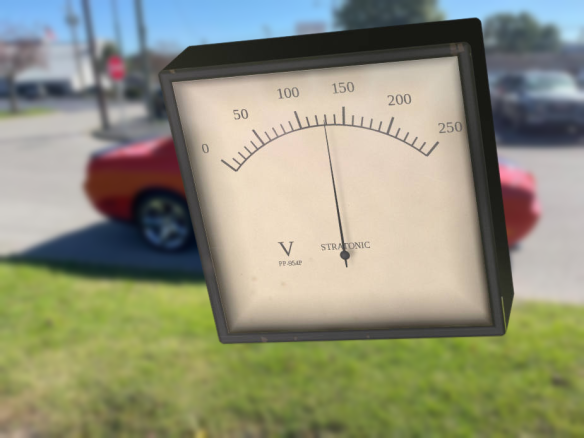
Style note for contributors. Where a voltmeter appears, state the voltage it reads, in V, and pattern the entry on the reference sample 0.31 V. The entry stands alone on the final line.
130 V
